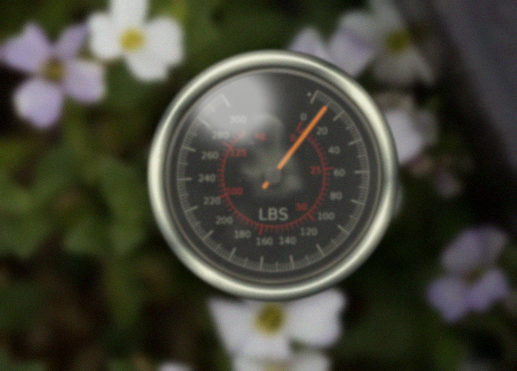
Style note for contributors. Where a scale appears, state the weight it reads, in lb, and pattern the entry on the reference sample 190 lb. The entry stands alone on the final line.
10 lb
